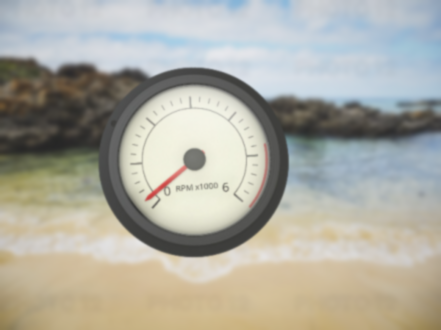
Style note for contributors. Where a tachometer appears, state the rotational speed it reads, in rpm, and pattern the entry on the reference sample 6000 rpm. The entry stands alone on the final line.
200 rpm
